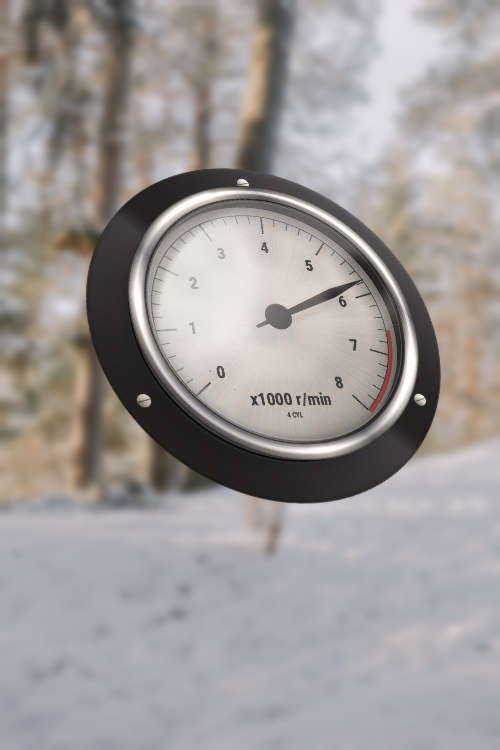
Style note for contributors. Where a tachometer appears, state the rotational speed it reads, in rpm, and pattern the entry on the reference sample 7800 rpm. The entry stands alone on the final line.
5800 rpm
